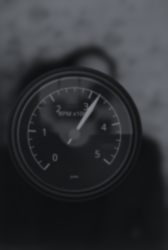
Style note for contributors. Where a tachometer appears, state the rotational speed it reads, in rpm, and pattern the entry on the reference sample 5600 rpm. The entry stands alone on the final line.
3200 rpm
